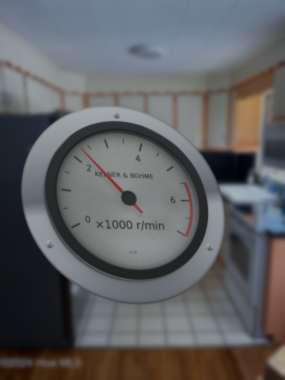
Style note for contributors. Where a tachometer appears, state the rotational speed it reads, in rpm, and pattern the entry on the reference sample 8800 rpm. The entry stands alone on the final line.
2250 rpm
